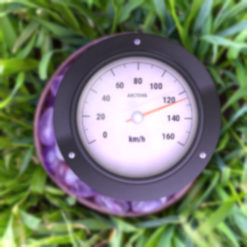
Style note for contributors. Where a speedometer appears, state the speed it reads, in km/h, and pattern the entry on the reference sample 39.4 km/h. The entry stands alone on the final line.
125 km/h
